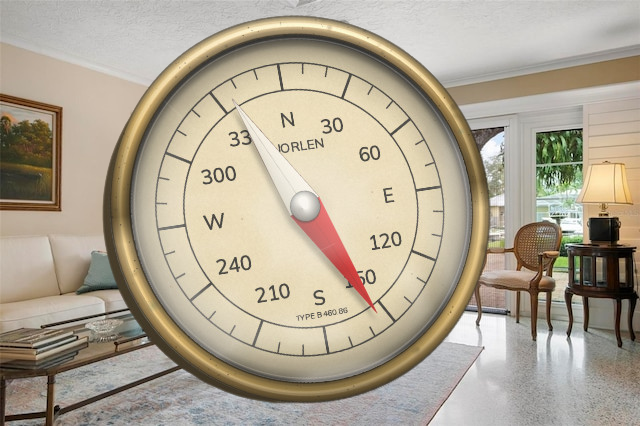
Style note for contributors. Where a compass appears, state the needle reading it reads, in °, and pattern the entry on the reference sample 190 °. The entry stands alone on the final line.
155 °
